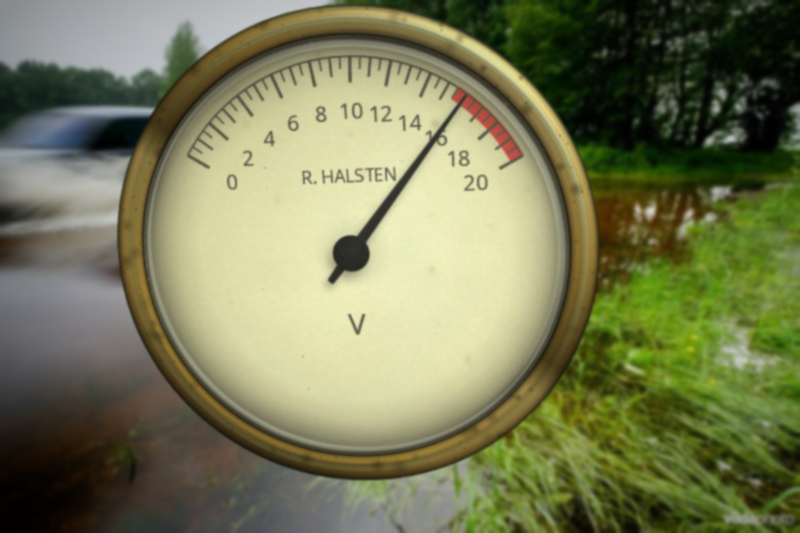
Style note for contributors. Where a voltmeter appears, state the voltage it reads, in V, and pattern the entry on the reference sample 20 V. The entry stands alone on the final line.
16 V
